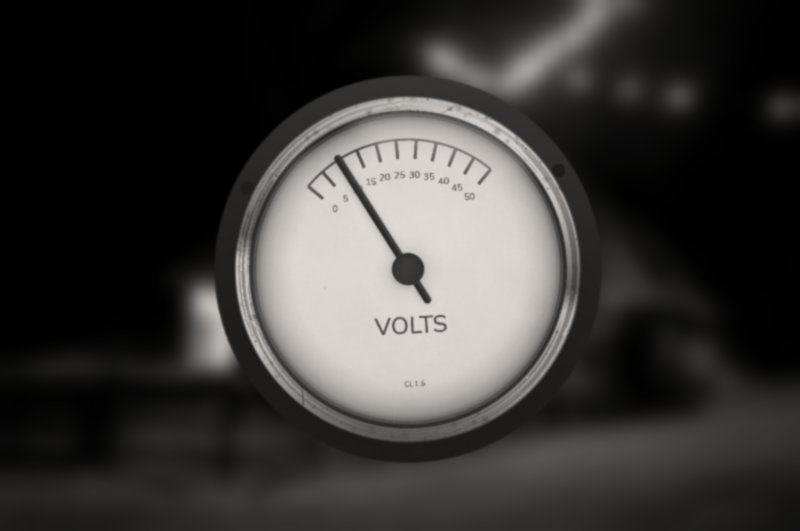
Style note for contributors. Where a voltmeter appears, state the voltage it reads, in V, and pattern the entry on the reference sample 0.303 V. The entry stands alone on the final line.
10 V
